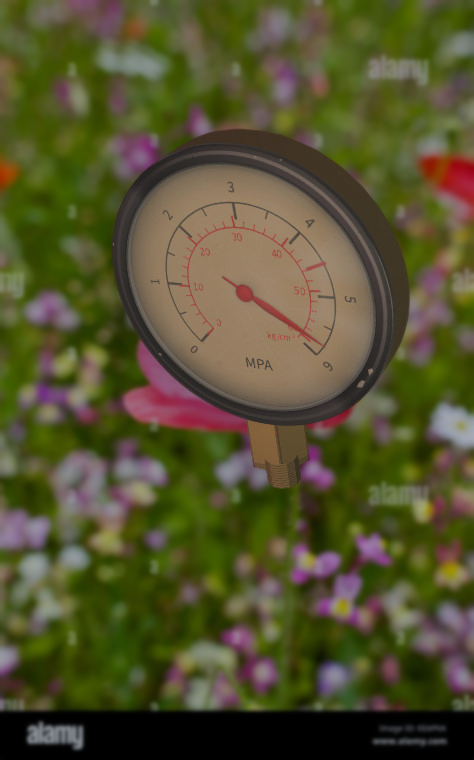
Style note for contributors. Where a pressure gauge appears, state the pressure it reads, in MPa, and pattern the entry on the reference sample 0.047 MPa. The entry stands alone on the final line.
5.75 MPa
